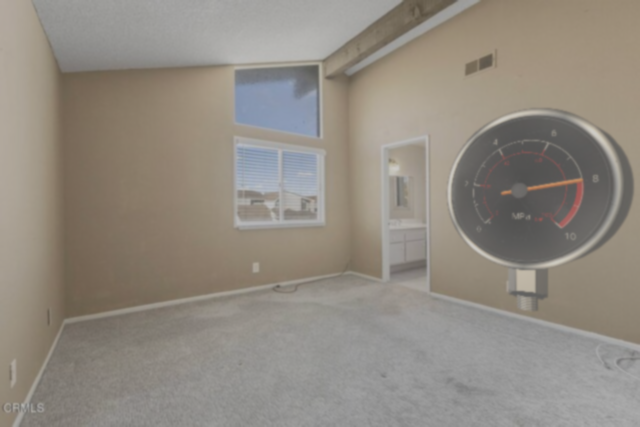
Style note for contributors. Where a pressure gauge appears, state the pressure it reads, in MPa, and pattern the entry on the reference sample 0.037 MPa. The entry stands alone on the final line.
8 MPa
